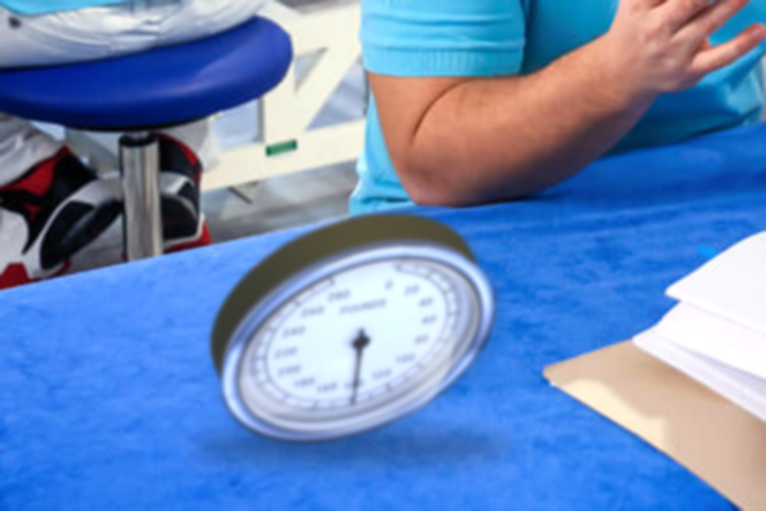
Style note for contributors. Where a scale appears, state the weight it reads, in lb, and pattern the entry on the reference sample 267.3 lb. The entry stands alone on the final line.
140 lb
